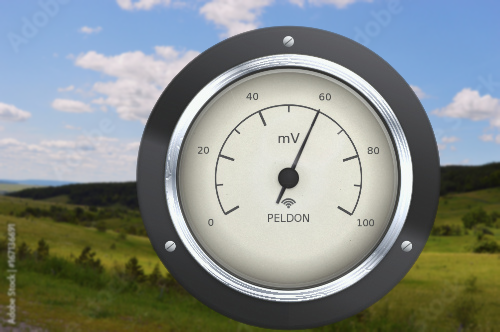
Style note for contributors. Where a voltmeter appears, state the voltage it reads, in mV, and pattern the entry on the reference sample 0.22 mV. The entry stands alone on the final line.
60 mV
